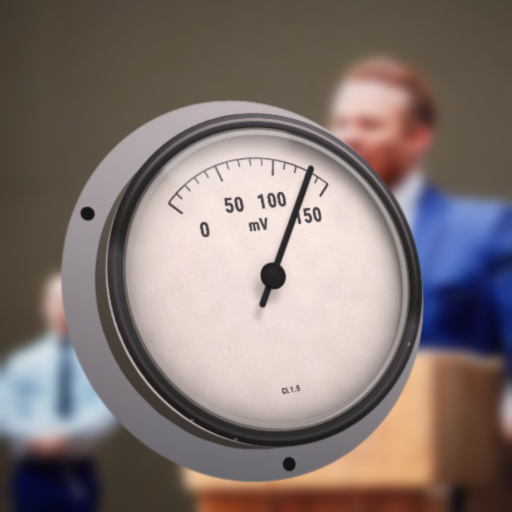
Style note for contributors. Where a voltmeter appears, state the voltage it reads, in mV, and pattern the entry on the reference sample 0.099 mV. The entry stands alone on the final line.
130 mV
